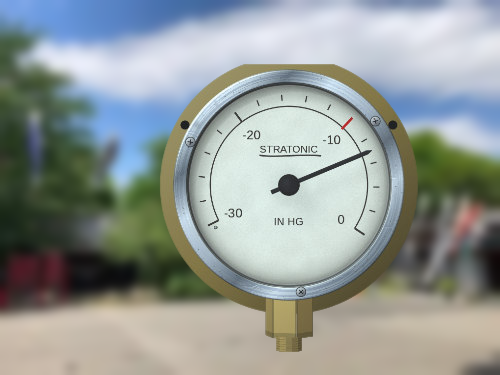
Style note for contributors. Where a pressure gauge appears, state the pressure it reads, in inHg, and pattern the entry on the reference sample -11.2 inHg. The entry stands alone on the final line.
-7 inHg
